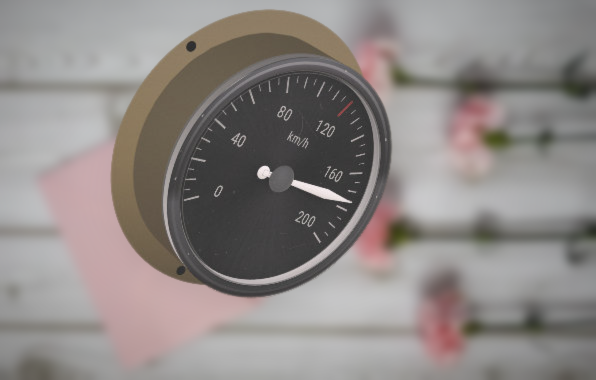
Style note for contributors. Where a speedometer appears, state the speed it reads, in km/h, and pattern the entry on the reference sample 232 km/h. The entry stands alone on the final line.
175 km/h
